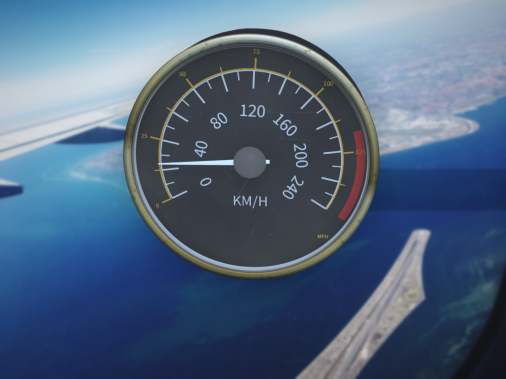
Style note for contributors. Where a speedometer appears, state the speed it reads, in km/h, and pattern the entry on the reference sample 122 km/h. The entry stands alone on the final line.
25 km/h
